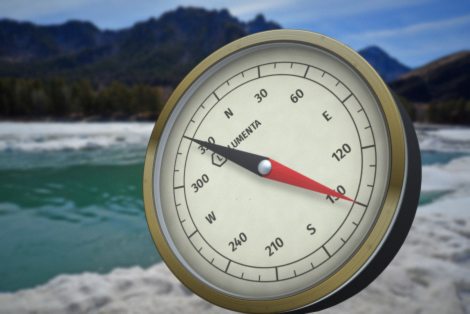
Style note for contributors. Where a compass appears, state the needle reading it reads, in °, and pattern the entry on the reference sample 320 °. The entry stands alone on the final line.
150 °
